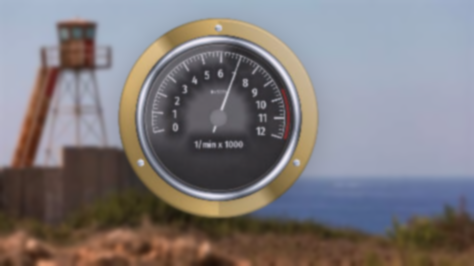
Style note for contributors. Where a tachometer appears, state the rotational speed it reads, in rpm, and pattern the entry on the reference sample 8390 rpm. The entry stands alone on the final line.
7000 rpm
